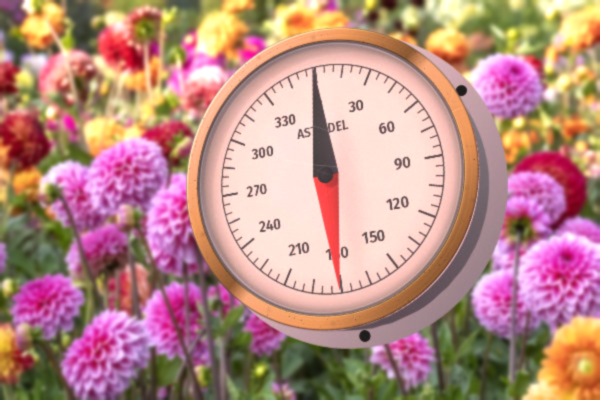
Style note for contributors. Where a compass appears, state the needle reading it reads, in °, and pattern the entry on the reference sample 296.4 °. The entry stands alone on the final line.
180 °
